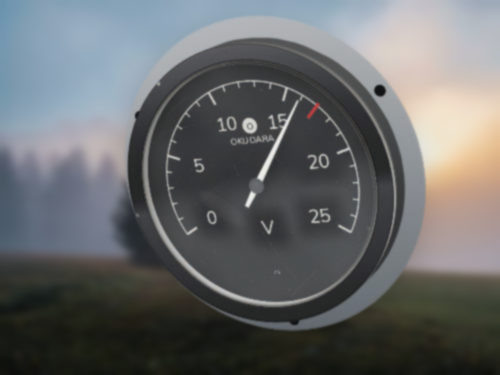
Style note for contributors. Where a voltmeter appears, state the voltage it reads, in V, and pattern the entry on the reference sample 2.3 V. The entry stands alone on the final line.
16 V
